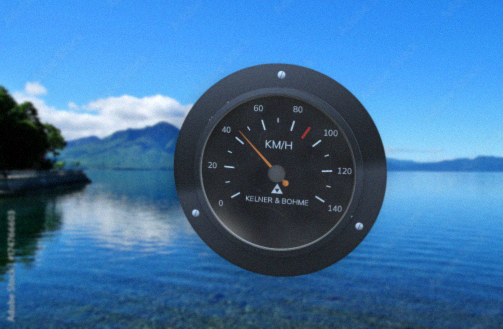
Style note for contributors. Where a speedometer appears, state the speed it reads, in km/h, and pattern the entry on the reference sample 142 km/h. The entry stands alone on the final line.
45 km/h
